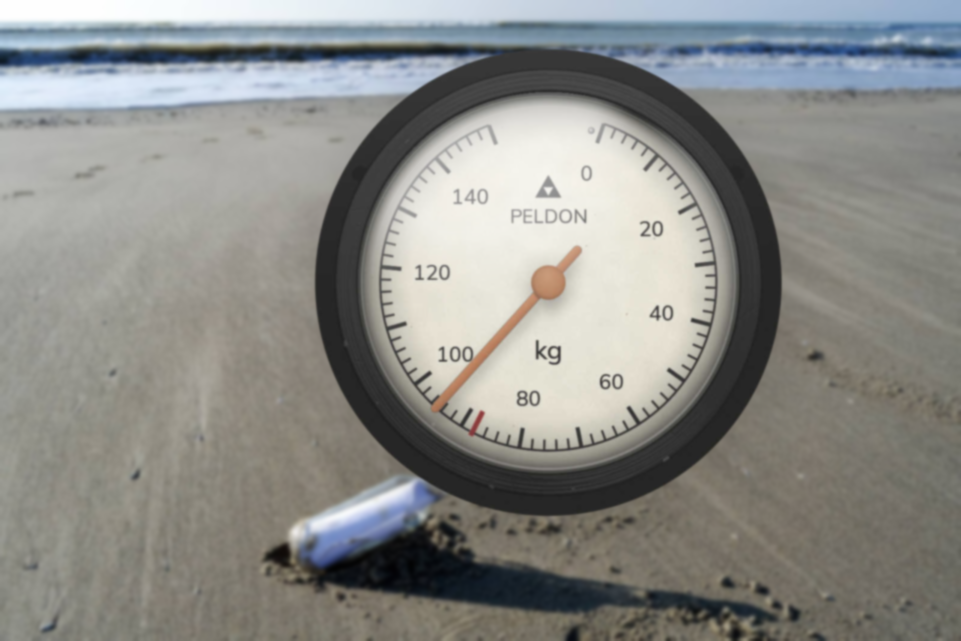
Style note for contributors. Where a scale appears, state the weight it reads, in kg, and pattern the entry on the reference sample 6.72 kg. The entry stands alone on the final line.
95 kg
